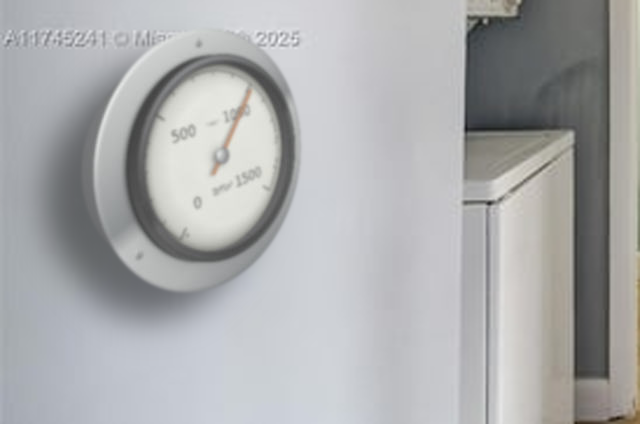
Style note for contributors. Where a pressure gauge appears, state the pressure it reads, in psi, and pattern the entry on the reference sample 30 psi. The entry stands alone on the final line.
1000 psi
